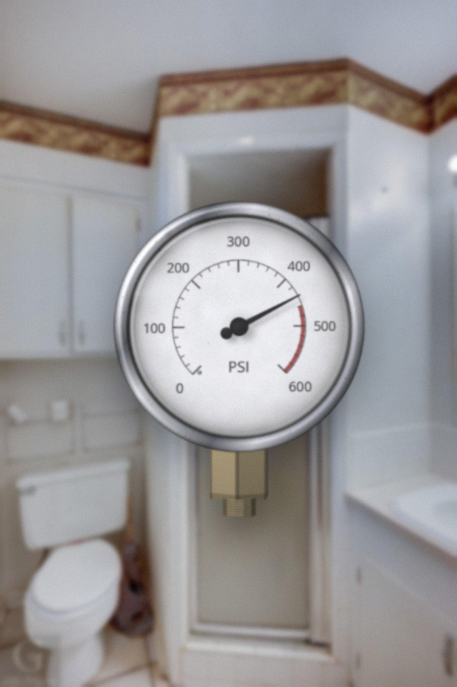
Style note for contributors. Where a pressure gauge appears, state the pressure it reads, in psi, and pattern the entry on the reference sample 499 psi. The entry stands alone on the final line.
440 psi
